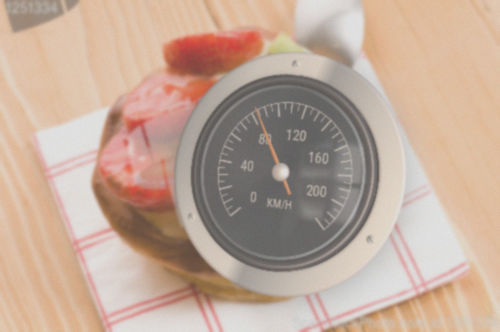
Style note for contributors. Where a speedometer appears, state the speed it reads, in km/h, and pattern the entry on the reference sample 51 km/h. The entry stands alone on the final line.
85 km/h
